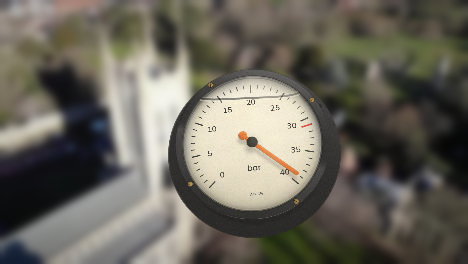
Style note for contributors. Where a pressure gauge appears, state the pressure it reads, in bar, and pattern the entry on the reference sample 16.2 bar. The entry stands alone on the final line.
39 bar
